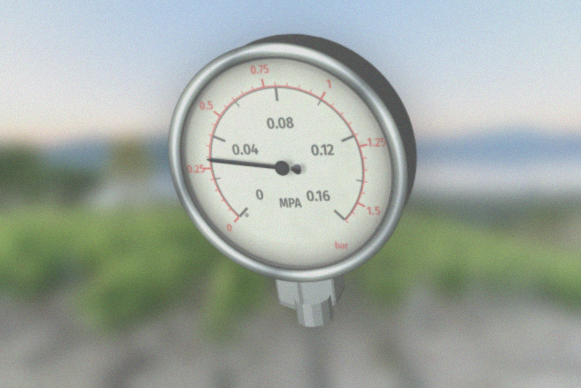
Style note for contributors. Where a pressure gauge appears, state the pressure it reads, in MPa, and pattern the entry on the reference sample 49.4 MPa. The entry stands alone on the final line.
0.03 MPa
